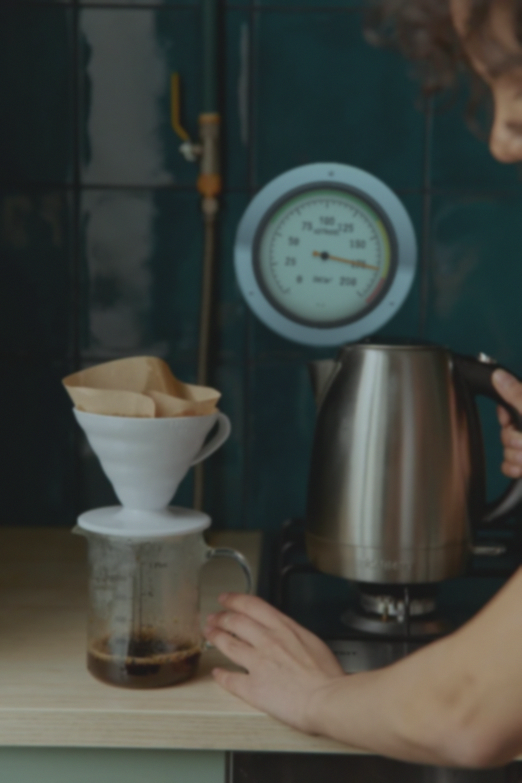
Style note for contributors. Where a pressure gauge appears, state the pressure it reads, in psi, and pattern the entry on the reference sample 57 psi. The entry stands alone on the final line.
175 psi
